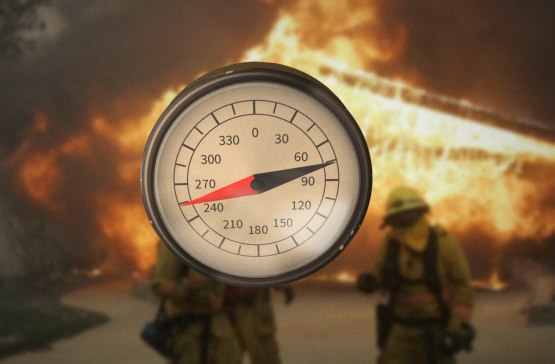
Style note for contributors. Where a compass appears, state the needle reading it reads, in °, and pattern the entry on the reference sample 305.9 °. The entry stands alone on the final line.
255 °
